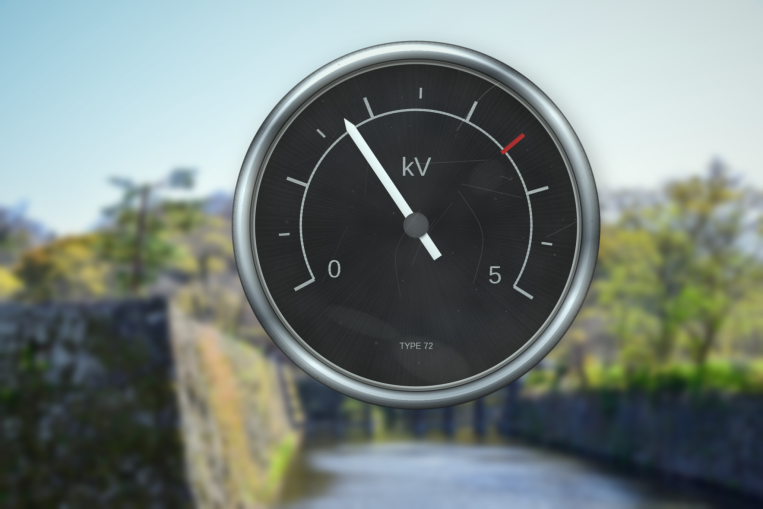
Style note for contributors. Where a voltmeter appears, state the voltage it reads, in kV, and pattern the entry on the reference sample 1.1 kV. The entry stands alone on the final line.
1.75 kV
